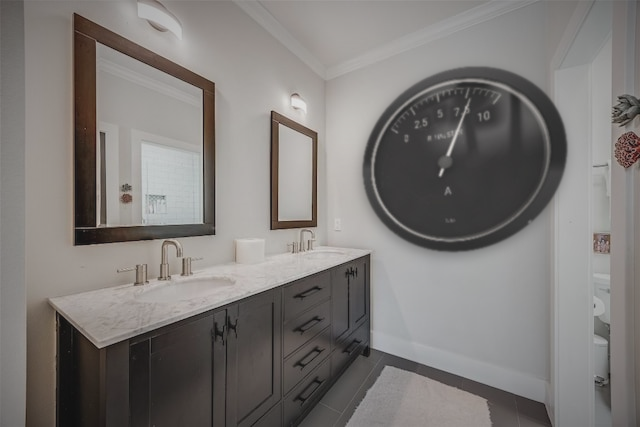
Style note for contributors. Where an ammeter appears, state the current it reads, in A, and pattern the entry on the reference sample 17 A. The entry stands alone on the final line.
8 A
